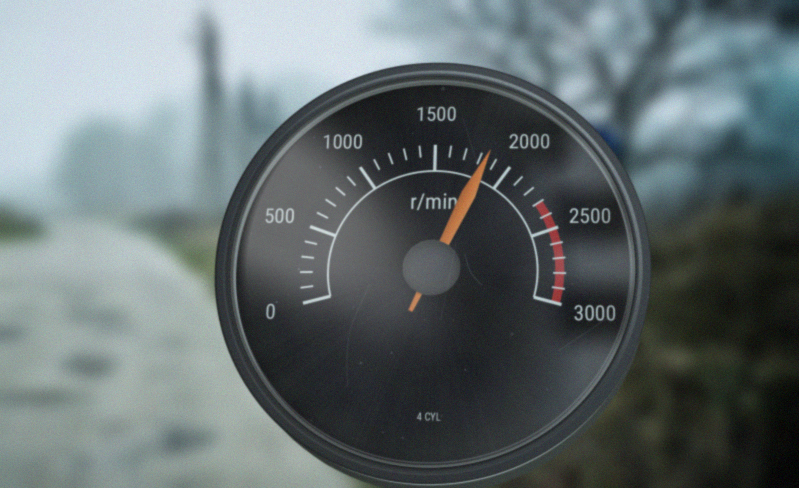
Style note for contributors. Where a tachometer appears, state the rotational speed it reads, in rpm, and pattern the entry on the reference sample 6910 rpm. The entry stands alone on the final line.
1850 rpm
